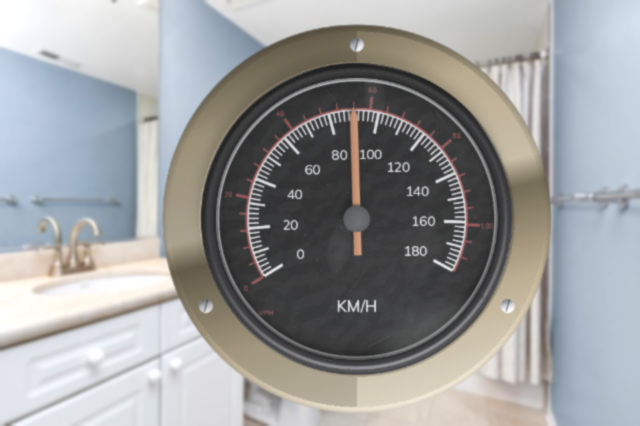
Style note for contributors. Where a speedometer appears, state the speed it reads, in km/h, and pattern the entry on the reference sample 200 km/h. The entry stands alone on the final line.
90 km/h
